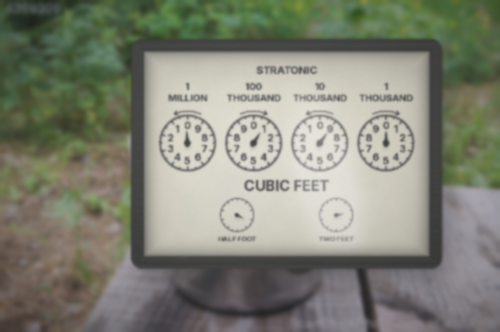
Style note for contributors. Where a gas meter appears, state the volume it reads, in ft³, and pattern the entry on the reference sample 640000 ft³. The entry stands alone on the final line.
9000 ft³
